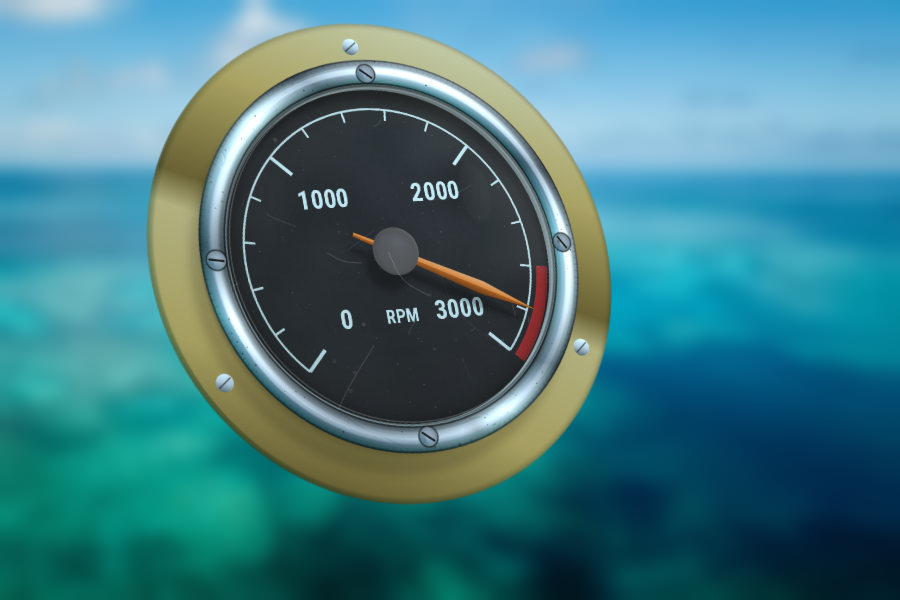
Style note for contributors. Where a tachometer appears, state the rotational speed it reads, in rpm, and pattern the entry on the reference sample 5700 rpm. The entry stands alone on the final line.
2800 rpm
